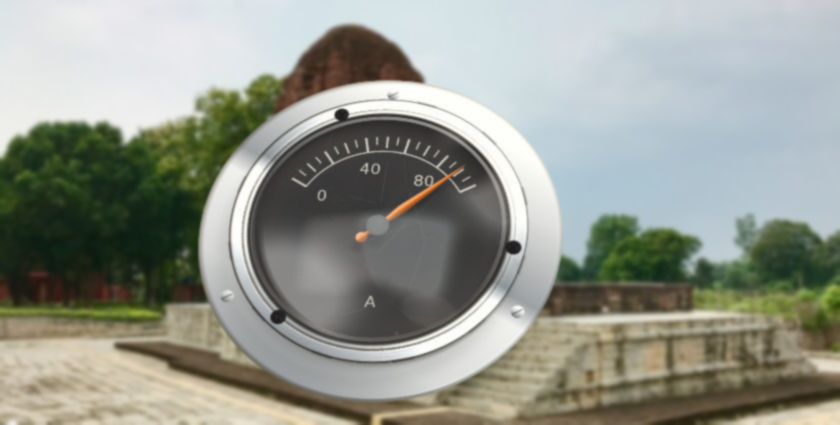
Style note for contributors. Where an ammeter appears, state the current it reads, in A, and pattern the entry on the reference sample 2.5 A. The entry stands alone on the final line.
90 A
